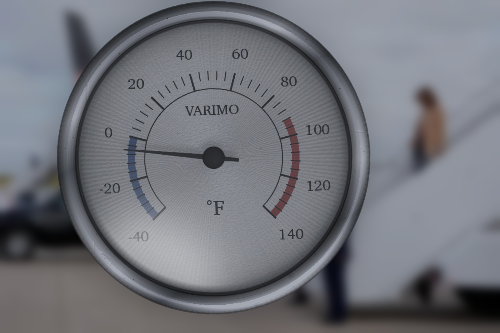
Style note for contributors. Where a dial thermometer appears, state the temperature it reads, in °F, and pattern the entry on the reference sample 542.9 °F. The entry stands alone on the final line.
-6 °F
